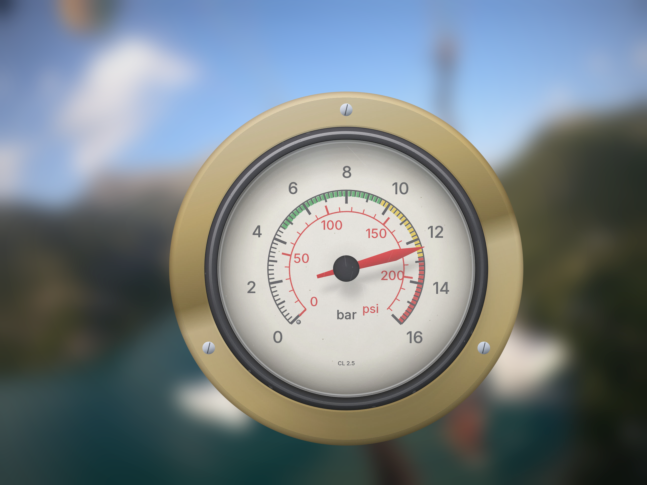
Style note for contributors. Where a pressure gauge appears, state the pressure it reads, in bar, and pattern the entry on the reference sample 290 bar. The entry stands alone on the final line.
12.4 bar
